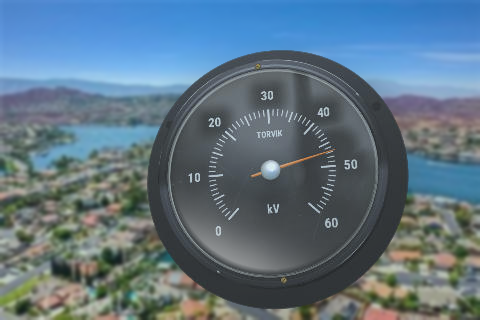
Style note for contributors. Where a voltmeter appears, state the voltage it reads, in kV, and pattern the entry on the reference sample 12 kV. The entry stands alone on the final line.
47 kV
